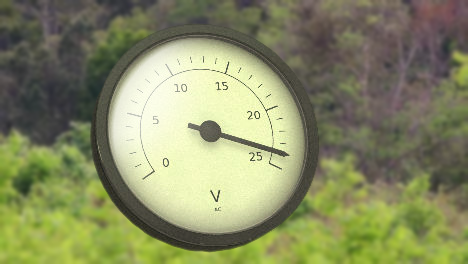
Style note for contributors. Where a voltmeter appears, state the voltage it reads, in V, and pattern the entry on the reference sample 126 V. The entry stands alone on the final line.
24 V
